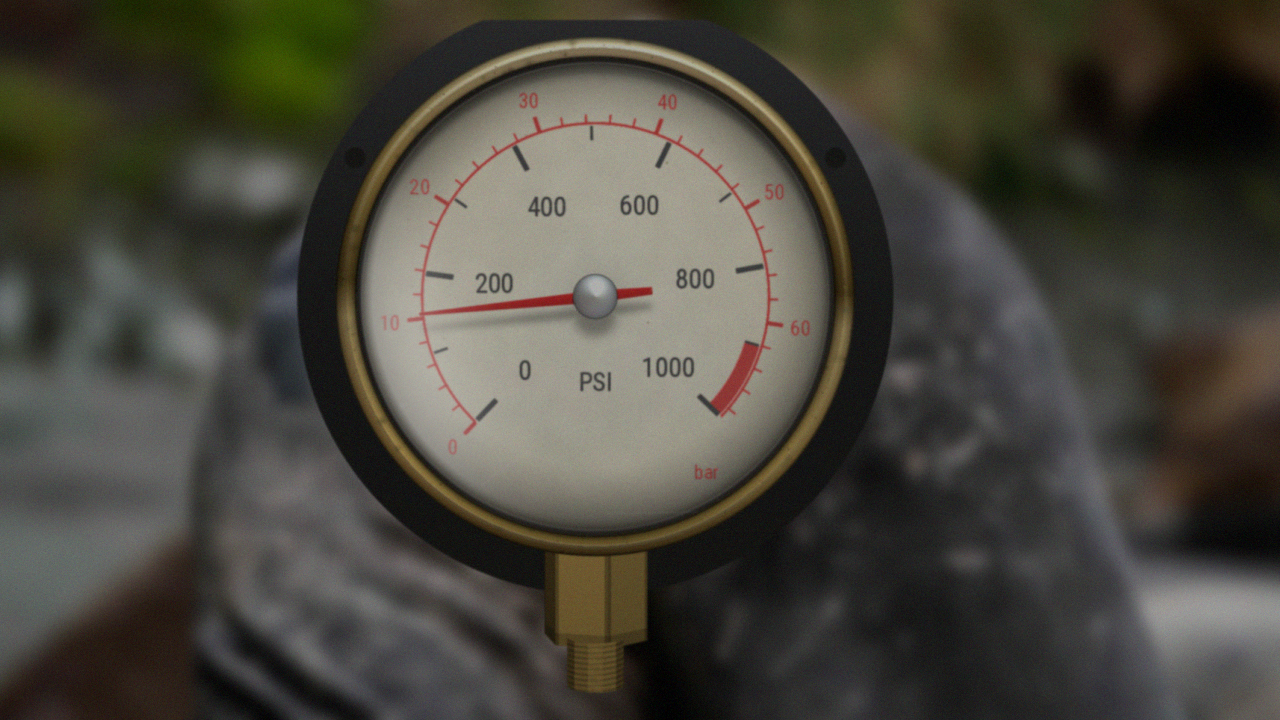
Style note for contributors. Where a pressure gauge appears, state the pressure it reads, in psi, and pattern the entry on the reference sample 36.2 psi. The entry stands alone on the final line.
150 psi
